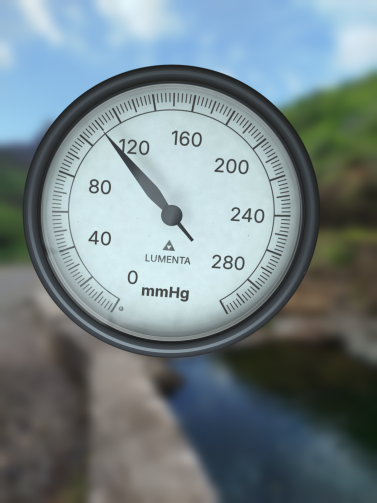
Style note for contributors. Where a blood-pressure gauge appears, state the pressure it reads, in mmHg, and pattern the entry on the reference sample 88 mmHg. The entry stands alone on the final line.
110 mmHg
